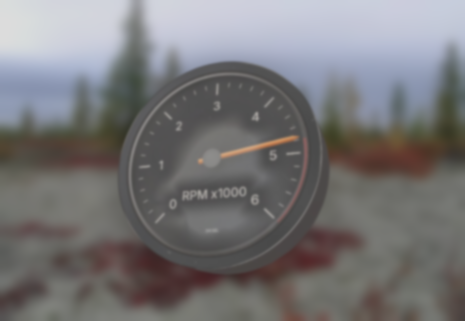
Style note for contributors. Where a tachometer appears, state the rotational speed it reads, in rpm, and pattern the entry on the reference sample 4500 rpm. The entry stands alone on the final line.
4800 rpm
